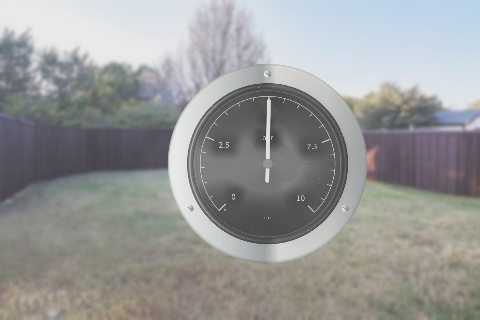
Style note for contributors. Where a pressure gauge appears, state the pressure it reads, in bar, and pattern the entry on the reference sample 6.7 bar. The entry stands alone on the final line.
5 bar
